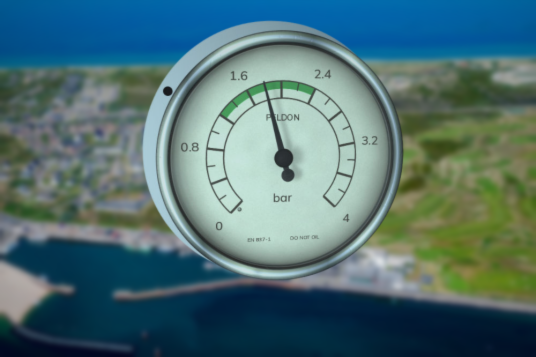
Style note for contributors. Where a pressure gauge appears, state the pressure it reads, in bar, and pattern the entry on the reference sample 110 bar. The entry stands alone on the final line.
1.8 bar
